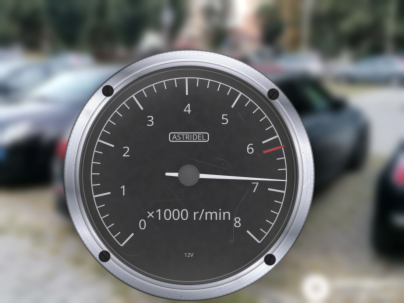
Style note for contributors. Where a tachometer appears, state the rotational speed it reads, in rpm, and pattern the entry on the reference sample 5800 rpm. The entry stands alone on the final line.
6800 rpm
